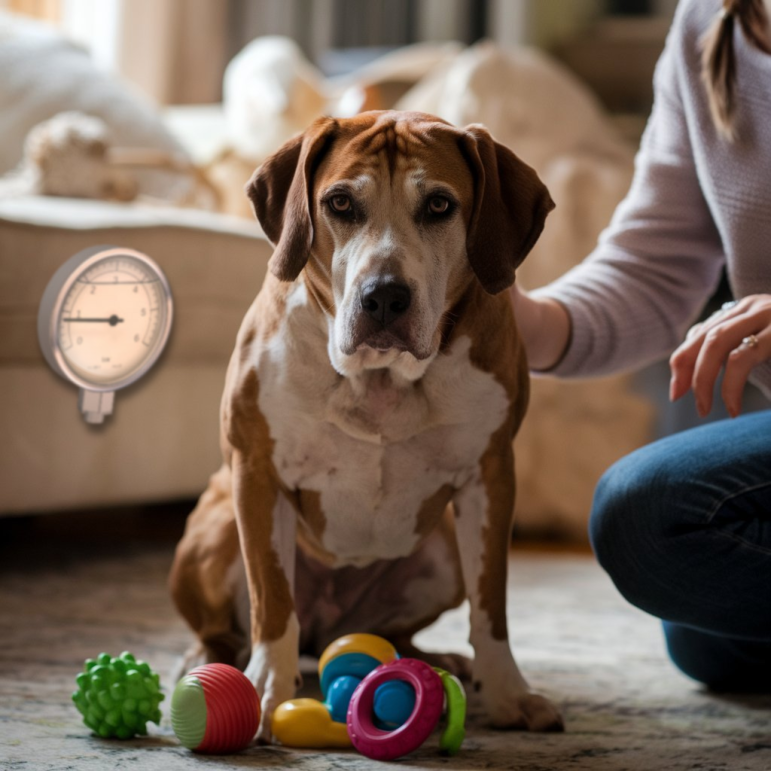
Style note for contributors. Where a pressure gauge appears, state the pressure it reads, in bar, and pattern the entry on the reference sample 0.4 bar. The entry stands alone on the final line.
0.8 bar
